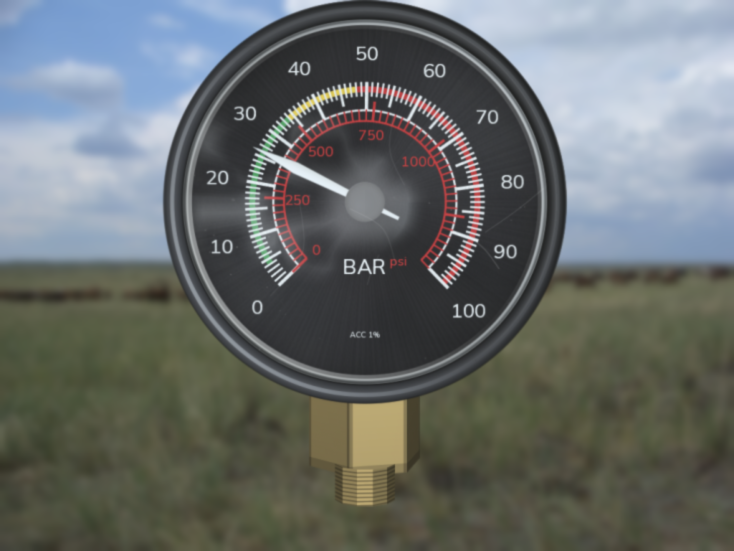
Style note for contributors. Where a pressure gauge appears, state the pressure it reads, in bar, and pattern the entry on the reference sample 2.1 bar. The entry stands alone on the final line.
26 bar
